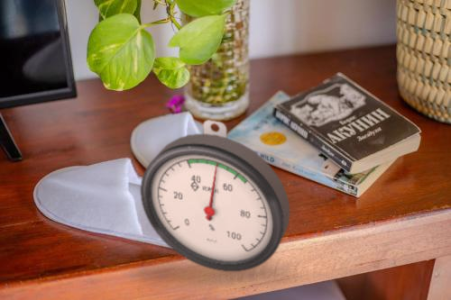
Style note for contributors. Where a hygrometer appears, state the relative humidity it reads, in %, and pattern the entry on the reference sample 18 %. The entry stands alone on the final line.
52 %
